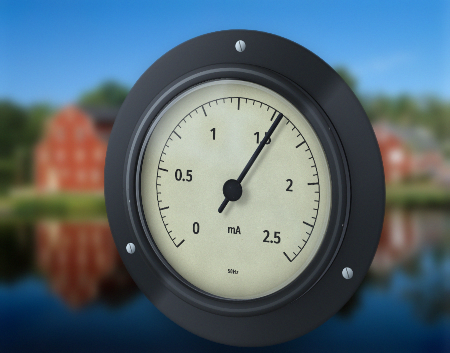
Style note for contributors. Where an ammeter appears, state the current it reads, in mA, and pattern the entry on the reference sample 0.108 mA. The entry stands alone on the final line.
1.55 mA
